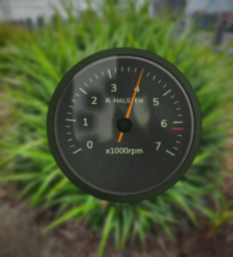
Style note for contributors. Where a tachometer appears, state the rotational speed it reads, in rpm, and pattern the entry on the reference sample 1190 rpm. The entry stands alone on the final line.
4000 rpm
